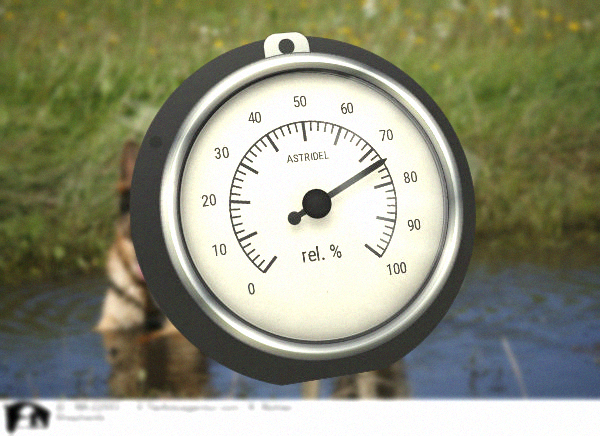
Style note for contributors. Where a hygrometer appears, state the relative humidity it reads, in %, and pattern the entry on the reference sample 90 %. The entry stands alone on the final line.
74 %
